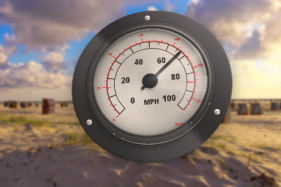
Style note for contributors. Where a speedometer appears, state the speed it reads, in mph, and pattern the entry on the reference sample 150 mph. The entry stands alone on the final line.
67.5 mph
